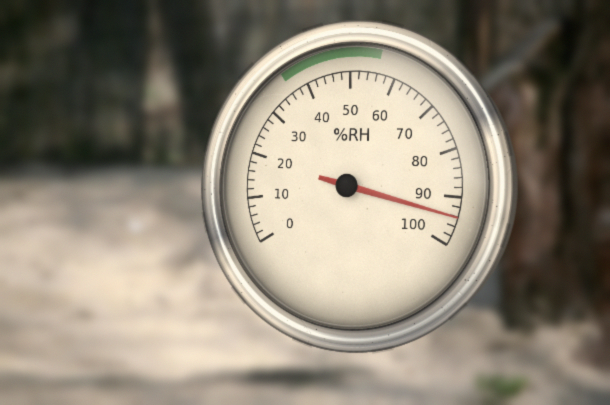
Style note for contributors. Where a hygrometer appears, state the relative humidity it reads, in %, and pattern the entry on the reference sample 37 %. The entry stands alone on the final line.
94 %
